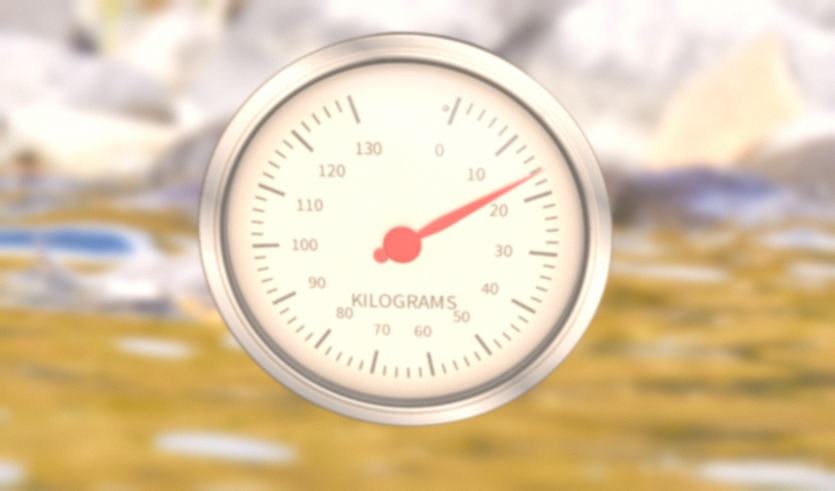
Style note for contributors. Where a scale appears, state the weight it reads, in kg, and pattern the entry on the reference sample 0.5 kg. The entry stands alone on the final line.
16 kg
